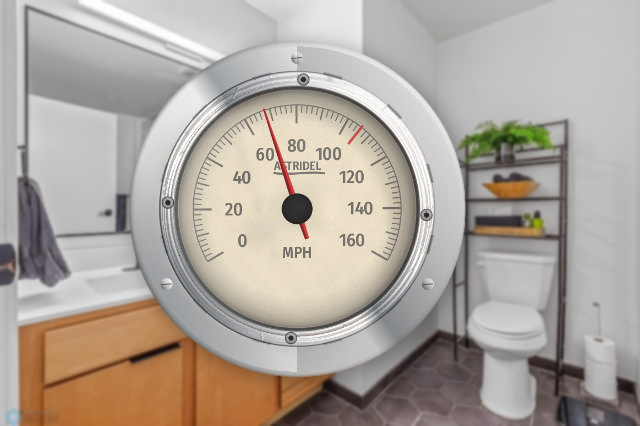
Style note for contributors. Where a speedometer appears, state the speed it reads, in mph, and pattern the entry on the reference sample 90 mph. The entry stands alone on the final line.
68 mph
